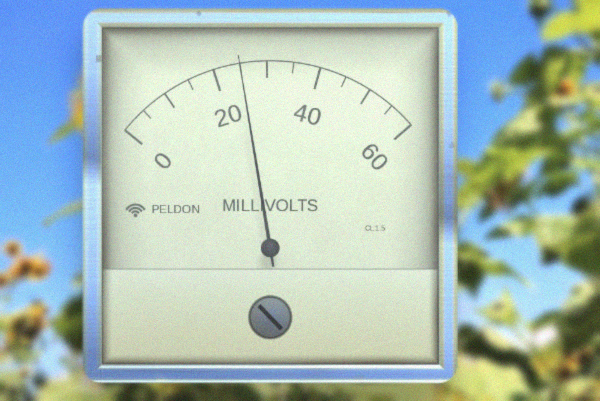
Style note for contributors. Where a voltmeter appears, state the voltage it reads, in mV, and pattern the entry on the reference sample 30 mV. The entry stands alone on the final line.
25 mV
